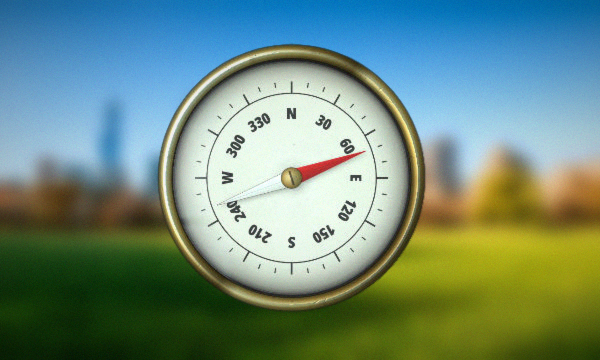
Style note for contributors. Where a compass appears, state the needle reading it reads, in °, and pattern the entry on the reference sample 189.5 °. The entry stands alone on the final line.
70 °
